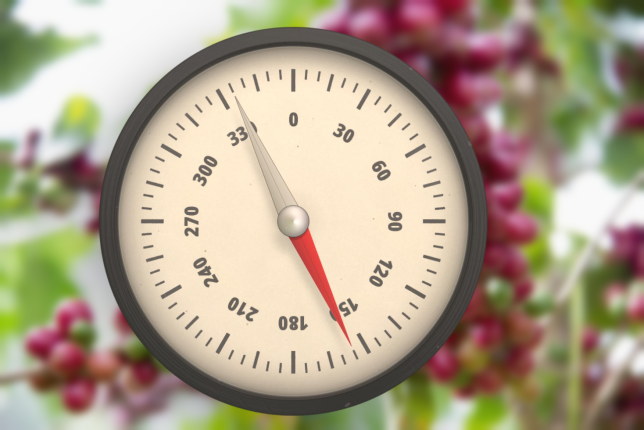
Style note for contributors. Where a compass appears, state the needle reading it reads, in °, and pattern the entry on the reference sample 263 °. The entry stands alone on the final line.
155 °
